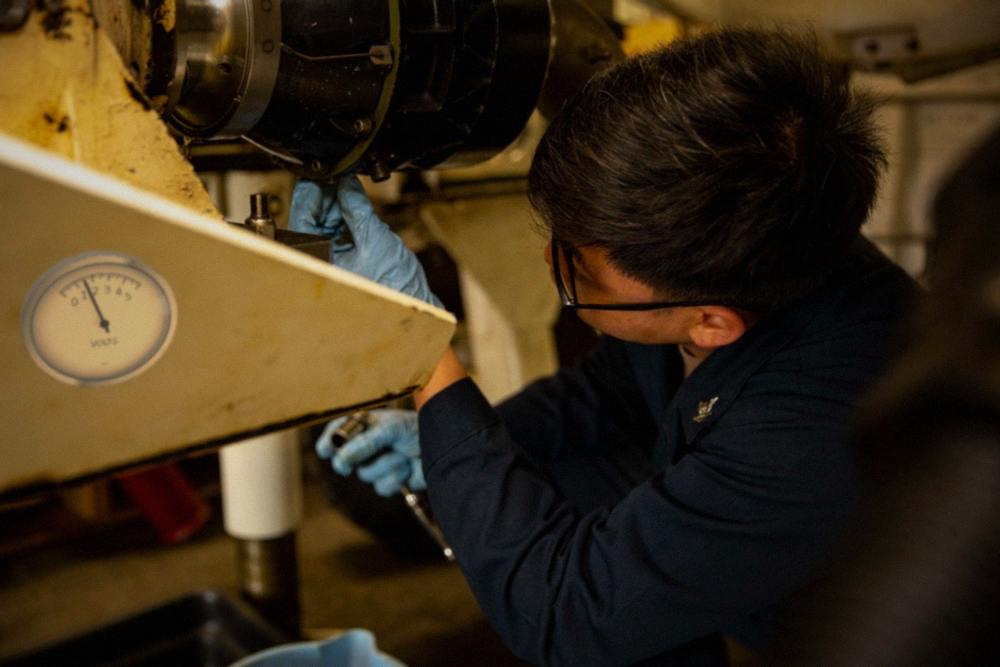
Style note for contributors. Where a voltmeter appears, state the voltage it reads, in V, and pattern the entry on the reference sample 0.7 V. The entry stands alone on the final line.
1.5 V
